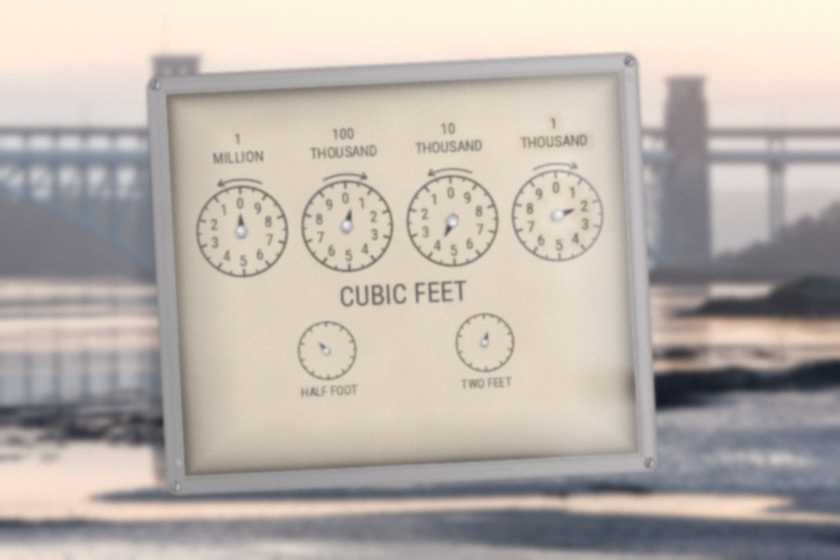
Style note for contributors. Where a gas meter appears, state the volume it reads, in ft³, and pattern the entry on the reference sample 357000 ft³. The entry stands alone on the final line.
4200 ft³
